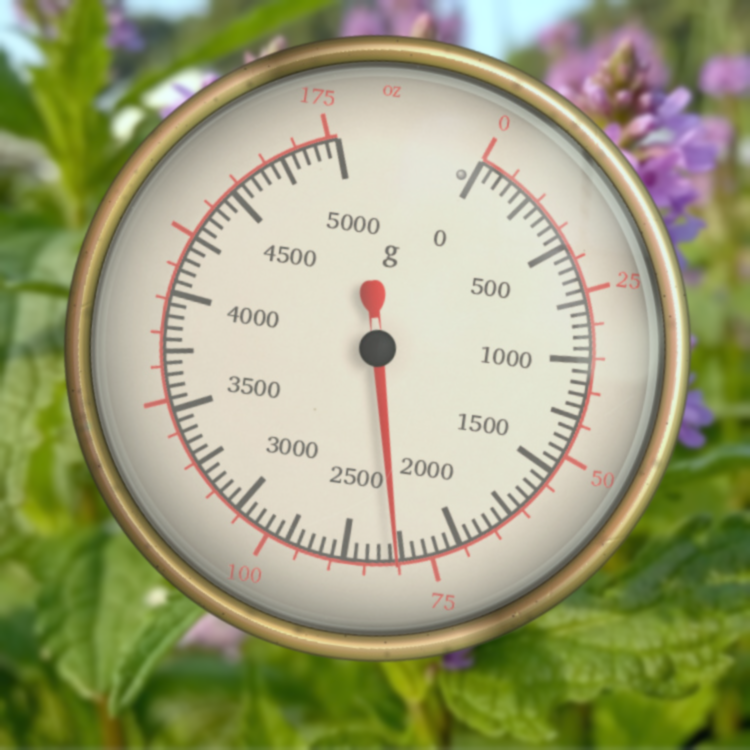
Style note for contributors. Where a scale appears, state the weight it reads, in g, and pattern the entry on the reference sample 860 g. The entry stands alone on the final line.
2275 g
